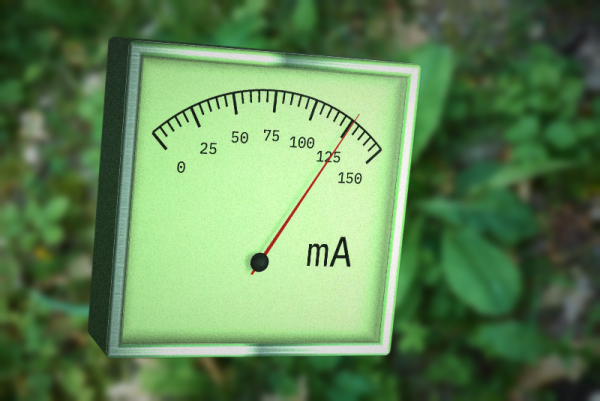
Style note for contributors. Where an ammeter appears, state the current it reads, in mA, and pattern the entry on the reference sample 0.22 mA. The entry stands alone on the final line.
125 mA
